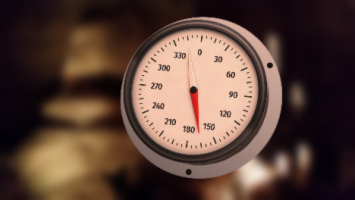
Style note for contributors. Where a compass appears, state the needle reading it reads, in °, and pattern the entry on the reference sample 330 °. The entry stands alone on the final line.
165 °
